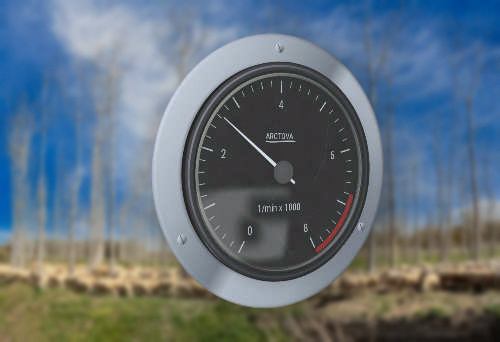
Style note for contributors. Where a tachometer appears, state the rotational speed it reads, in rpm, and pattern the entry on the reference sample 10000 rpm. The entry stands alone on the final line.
2600 rpm
